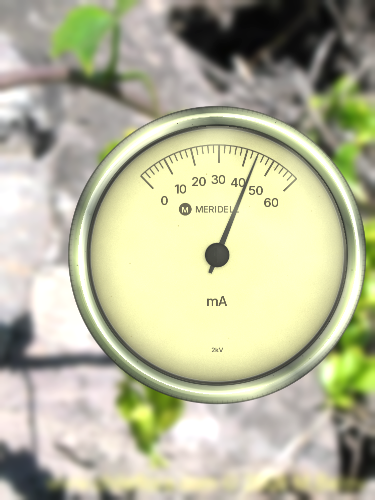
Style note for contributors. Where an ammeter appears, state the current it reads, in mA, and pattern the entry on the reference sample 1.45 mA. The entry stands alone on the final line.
44 mA
